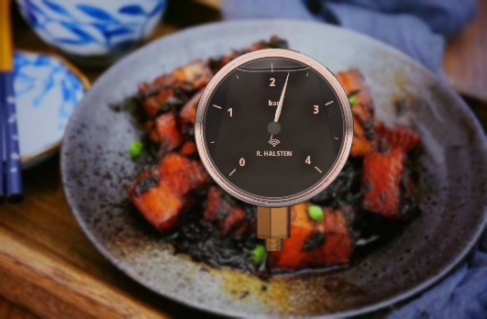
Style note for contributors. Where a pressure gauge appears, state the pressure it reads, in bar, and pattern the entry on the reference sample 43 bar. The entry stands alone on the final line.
2.25 bar
